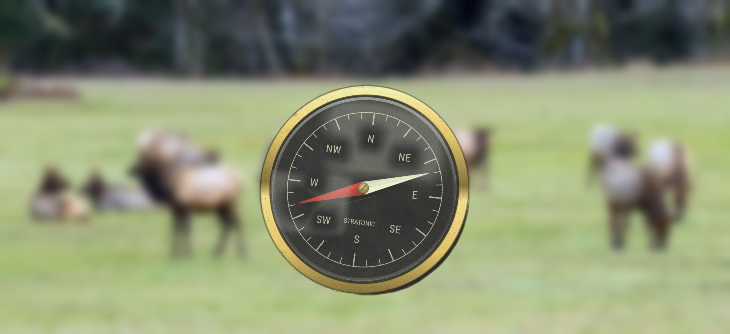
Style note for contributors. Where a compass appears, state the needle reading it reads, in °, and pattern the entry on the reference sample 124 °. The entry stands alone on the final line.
250 °
